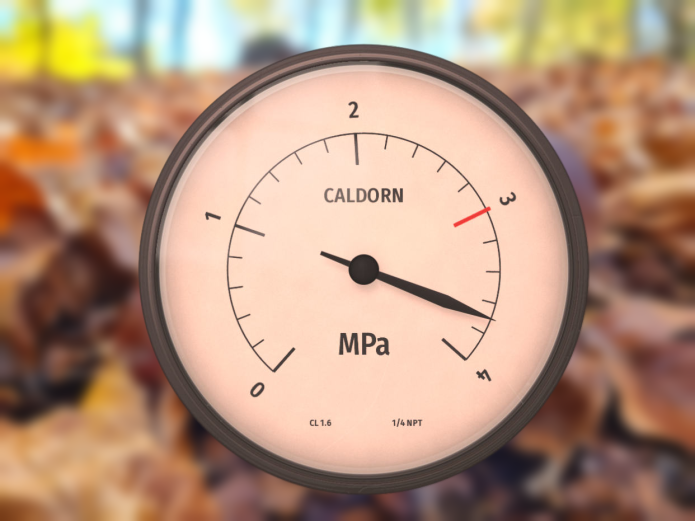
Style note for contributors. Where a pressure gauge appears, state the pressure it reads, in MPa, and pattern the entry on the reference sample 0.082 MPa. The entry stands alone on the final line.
3.7 MPa
